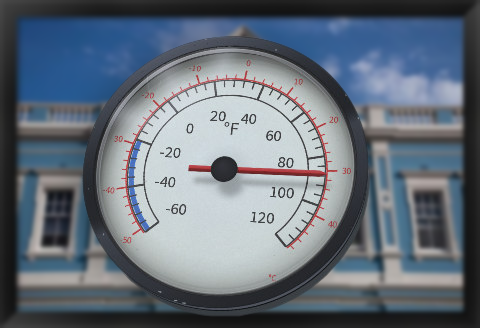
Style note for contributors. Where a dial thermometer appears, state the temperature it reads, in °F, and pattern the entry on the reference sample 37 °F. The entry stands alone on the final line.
88 °F
